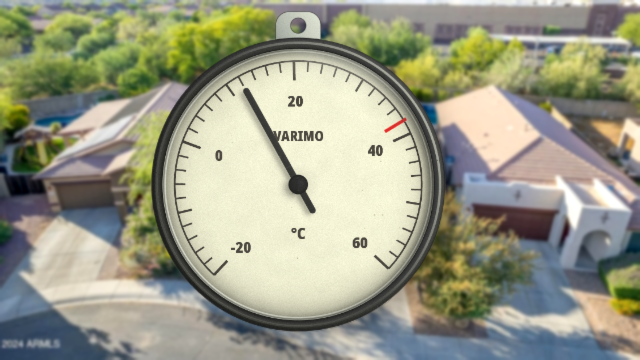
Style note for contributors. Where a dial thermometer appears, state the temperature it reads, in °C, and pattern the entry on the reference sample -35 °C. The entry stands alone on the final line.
12 °C
